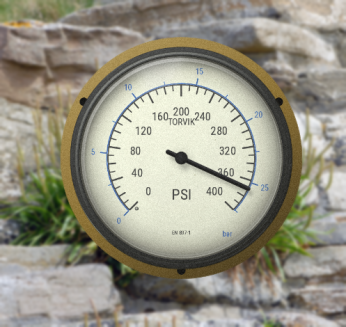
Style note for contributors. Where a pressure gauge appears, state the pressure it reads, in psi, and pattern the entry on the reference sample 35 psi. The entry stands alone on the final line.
370 psi
